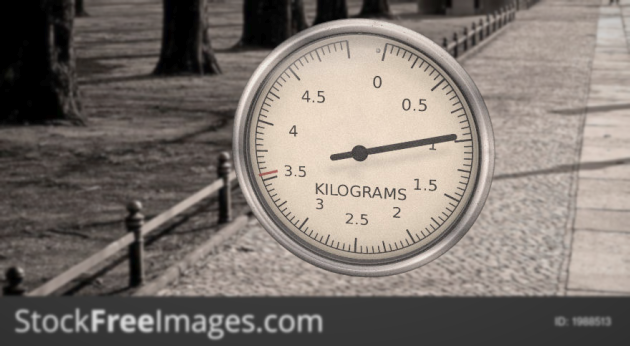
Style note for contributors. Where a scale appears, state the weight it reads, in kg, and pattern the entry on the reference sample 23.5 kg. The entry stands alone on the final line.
0.95 kg
